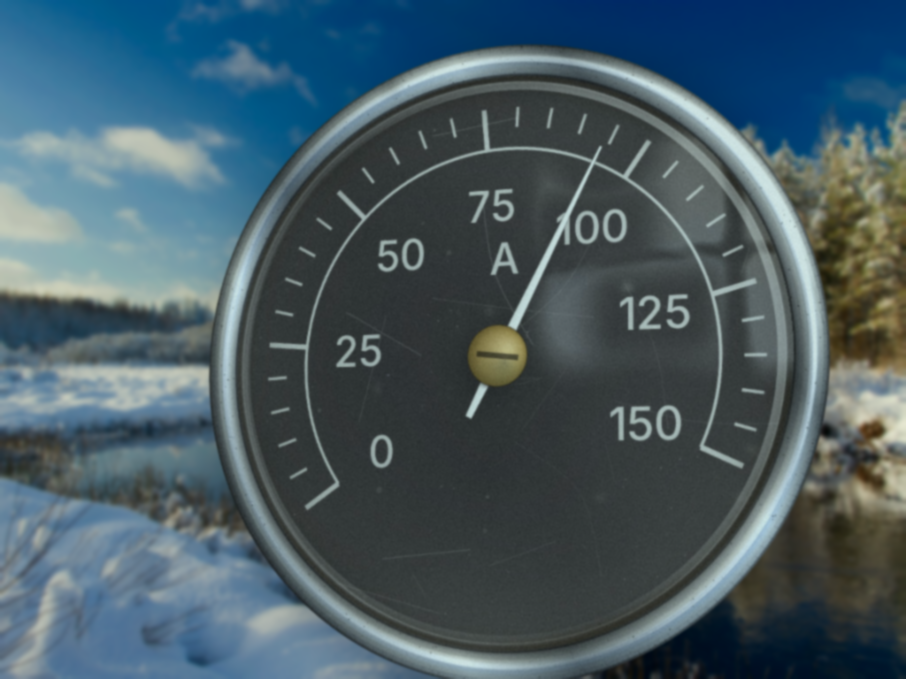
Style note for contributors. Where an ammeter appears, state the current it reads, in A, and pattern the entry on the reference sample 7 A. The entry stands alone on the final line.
95 A
